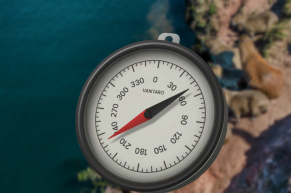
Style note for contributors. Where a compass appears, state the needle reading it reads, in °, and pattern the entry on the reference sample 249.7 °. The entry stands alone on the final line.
230 °
